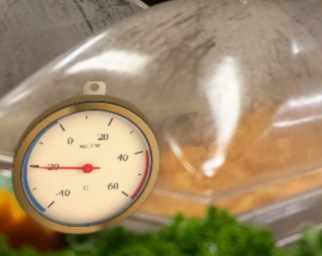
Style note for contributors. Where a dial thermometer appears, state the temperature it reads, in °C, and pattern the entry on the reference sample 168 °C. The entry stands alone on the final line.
-20 °C
